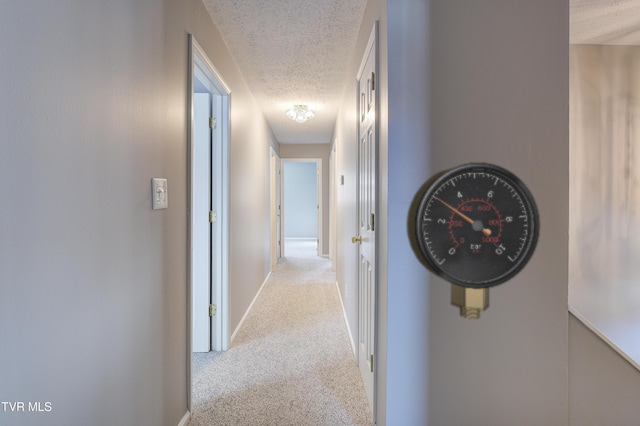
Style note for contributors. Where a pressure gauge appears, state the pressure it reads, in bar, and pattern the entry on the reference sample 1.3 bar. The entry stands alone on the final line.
3 bar
